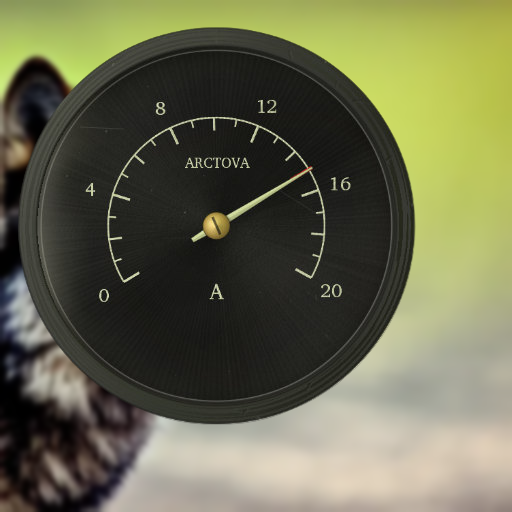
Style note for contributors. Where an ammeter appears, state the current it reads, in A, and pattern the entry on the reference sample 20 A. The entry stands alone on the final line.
15 A
